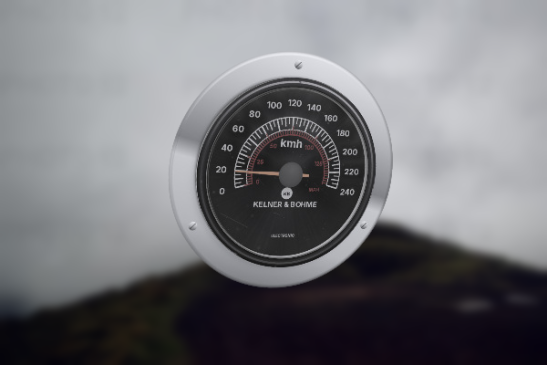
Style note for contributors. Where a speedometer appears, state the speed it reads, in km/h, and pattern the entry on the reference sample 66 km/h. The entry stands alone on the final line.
20 km/h
